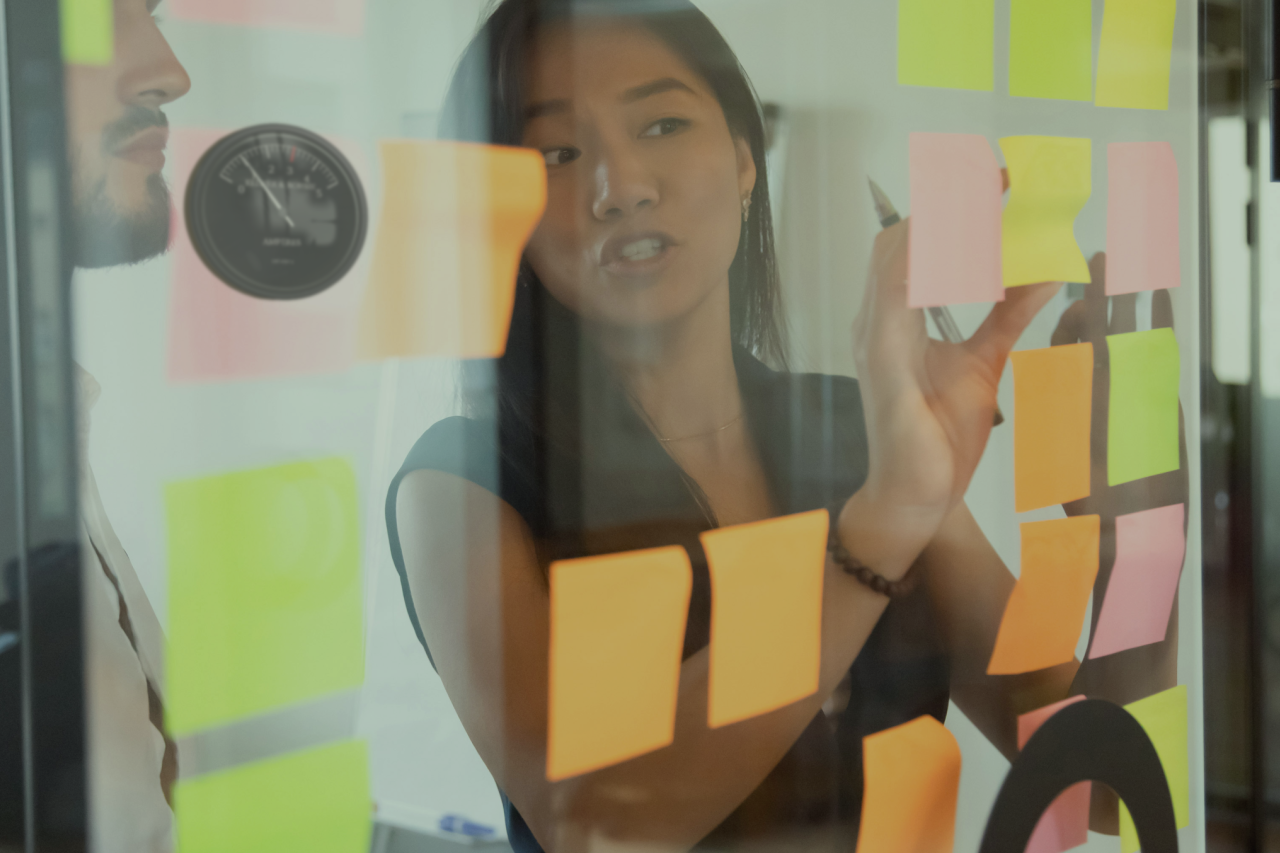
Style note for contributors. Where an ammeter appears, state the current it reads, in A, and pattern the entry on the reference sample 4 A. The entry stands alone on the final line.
1 A
